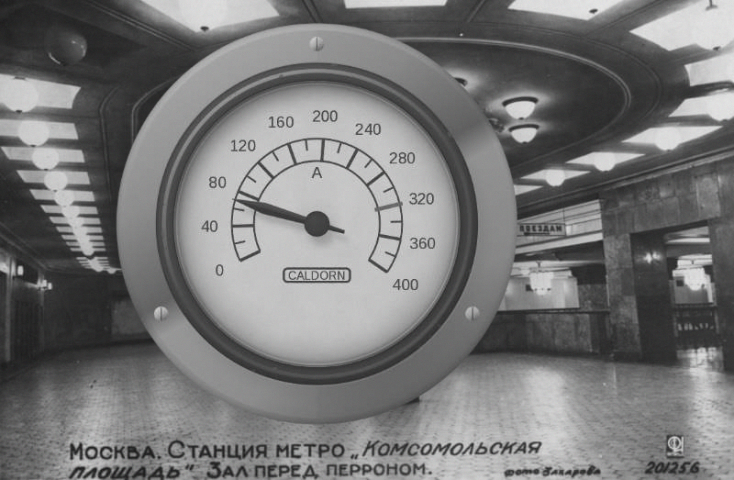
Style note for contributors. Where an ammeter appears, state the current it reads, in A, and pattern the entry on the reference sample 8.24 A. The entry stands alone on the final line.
70 A
